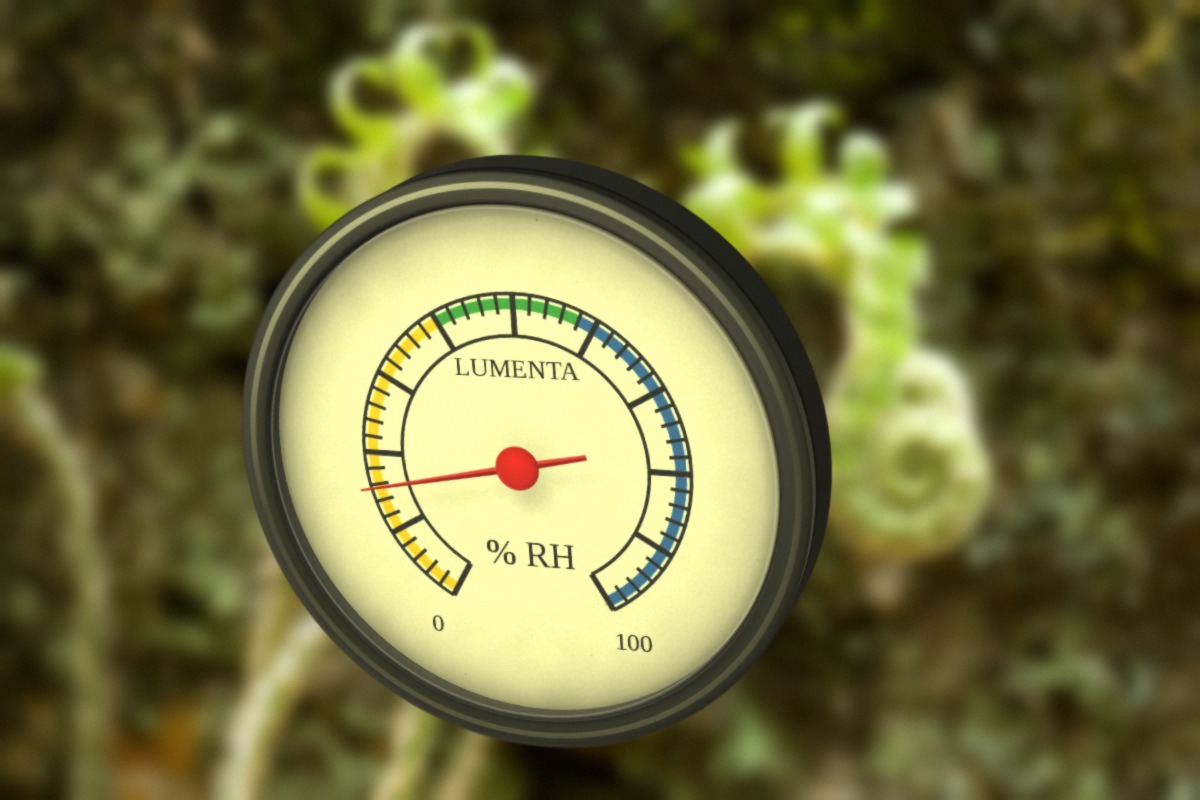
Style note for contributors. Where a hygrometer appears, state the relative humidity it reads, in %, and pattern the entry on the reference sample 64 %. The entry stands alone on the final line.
16 %
